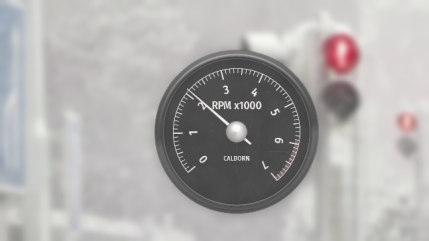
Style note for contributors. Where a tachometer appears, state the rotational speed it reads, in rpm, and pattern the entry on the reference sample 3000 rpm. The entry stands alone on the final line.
2100 rpm
